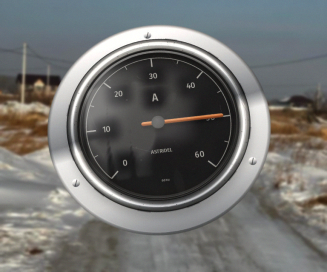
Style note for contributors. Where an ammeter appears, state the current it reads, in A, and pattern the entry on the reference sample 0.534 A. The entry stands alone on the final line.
50 A
